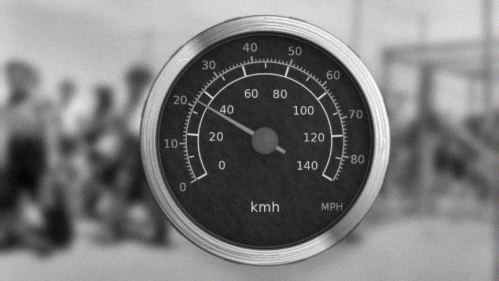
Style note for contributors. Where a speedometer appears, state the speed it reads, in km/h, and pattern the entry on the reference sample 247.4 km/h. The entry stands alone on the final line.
35 km/h
